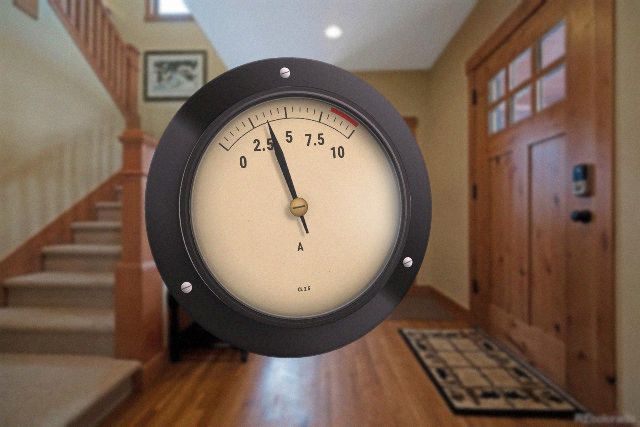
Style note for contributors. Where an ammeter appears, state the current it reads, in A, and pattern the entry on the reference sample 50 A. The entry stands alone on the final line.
3.5 A
